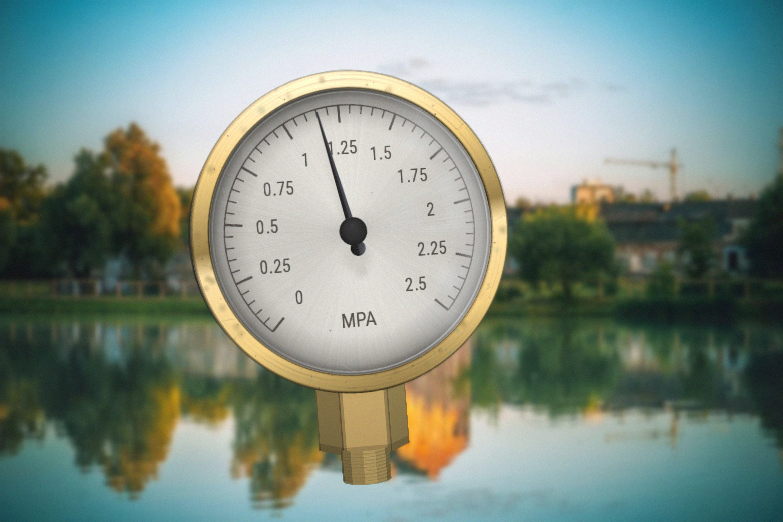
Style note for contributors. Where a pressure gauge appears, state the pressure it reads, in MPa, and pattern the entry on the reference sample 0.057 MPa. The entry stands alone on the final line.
1.15 MPa
